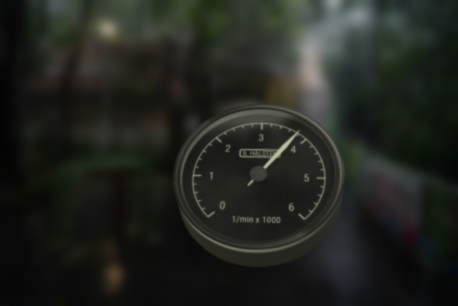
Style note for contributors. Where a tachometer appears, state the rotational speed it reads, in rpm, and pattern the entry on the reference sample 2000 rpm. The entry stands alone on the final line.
3800 rpm
